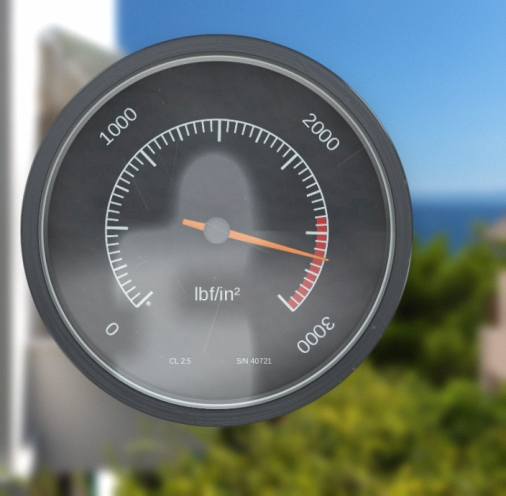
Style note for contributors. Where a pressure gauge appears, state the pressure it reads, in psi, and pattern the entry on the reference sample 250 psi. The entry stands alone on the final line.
2650 psi
